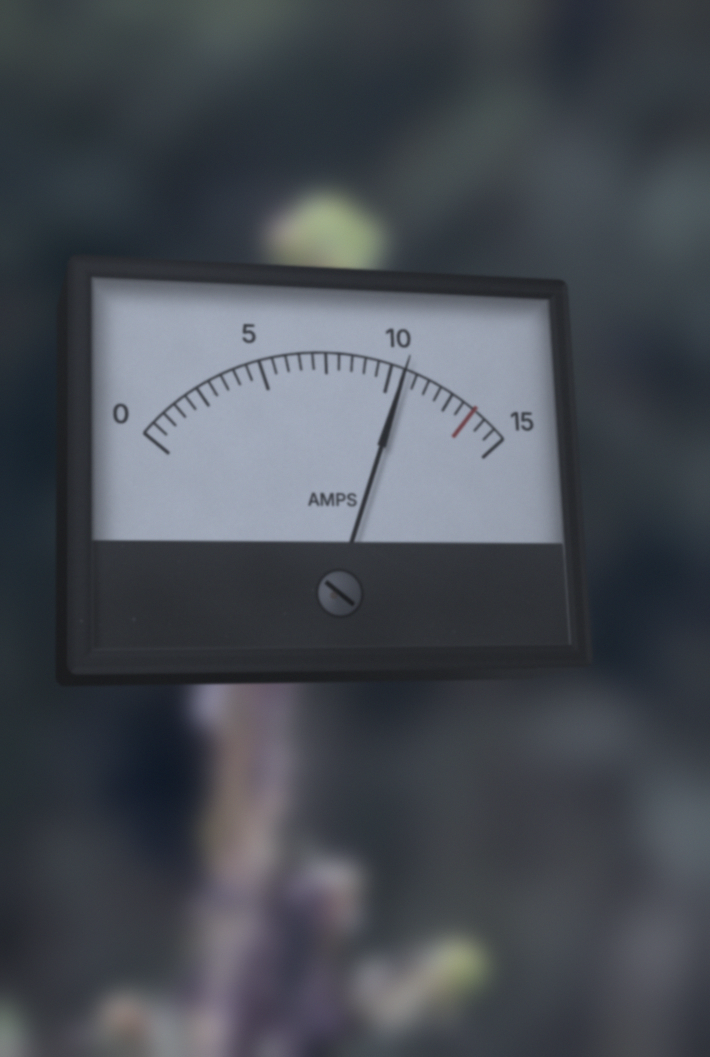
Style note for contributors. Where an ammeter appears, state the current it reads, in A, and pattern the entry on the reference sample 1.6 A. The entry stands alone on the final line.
10.5 A
